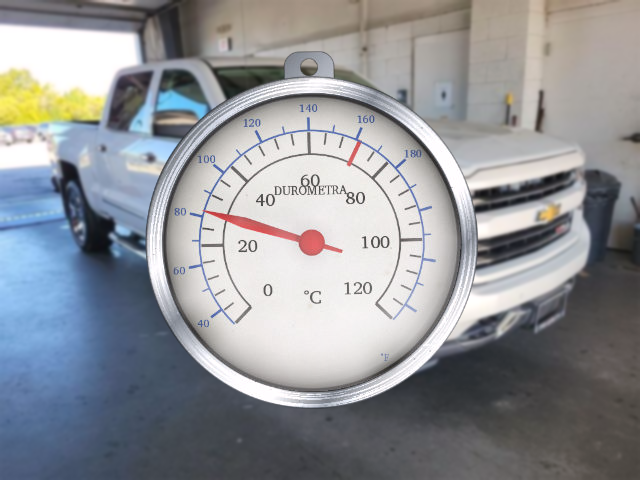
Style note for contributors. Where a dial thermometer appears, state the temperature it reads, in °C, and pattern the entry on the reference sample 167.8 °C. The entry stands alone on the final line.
28 °C
